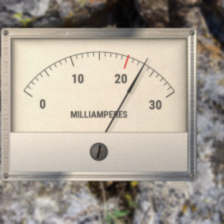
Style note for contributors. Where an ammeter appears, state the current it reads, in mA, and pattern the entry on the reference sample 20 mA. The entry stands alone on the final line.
23 mA
